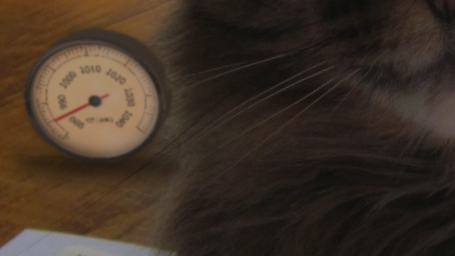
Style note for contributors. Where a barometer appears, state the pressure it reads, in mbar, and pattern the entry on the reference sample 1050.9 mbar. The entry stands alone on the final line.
985 mbar
